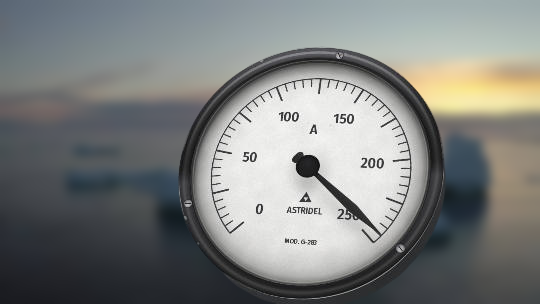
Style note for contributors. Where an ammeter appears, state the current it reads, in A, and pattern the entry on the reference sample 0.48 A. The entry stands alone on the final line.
245 A
